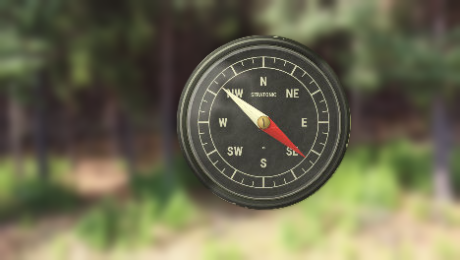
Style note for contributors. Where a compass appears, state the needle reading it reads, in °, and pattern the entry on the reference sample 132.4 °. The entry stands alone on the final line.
130 °
